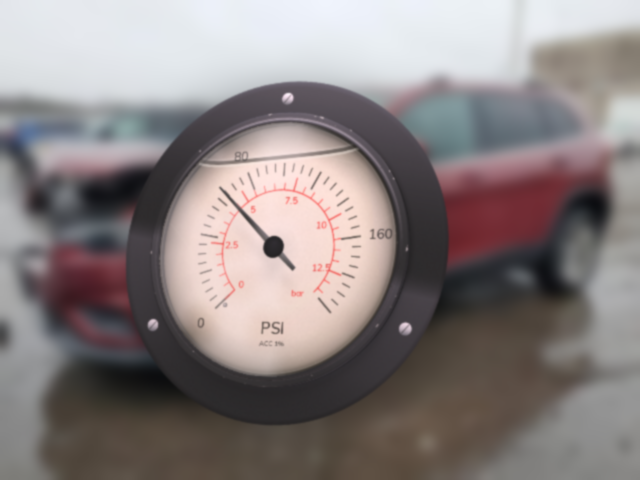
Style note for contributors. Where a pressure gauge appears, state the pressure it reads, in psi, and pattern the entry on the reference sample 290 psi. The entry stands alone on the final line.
65 psi
